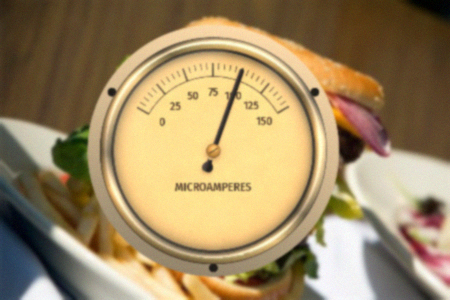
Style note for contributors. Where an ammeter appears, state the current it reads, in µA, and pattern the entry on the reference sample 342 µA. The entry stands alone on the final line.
100 µA
